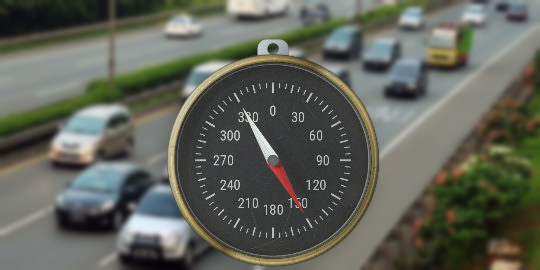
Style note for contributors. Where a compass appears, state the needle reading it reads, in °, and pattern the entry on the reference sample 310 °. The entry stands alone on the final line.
150 °
